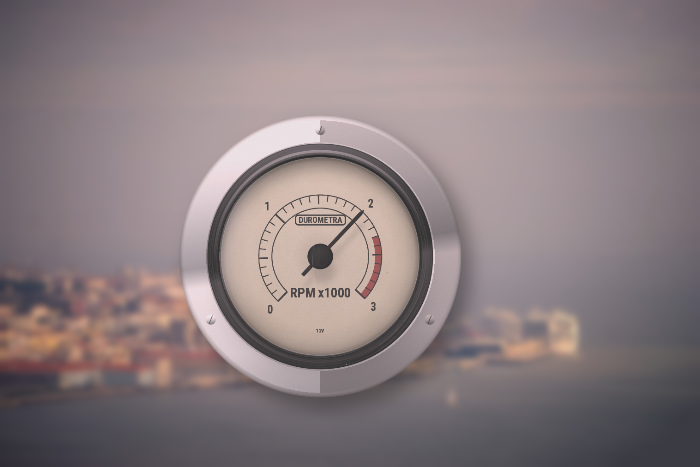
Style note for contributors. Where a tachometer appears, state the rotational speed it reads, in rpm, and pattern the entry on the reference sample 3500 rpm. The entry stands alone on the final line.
2000 rpm
